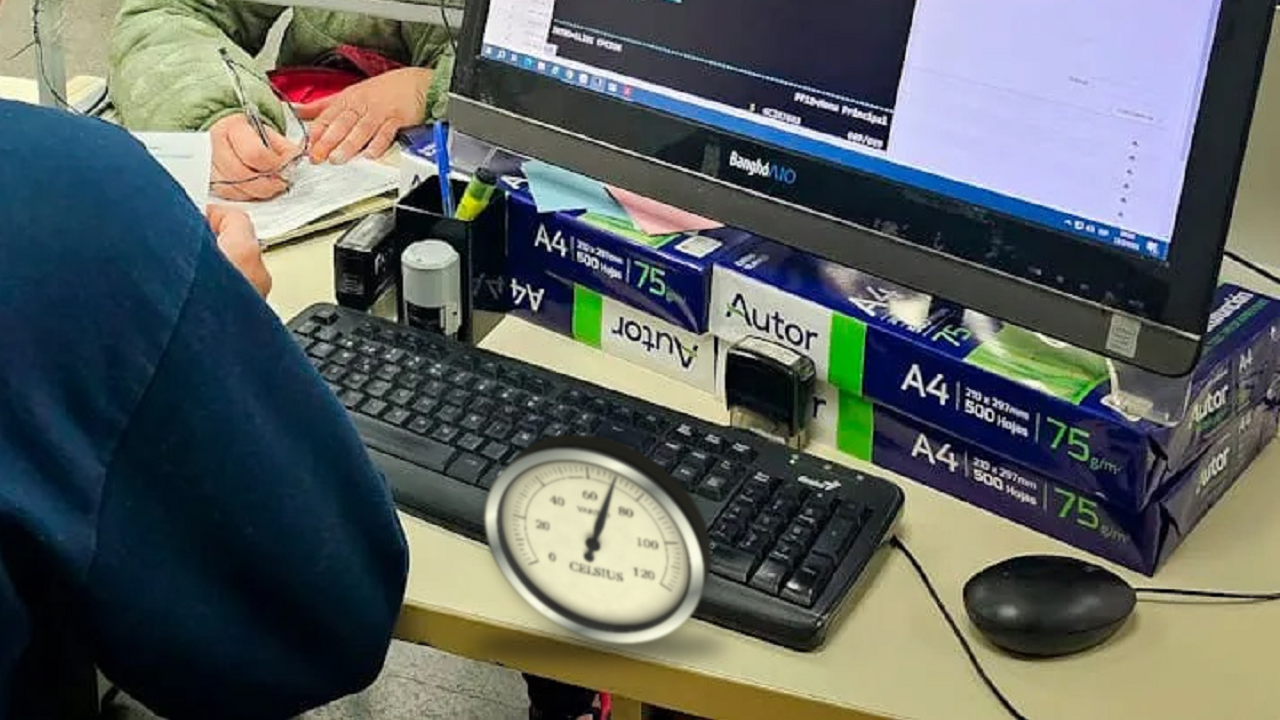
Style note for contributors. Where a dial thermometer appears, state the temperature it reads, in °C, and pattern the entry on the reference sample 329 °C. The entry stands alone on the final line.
70 °C
